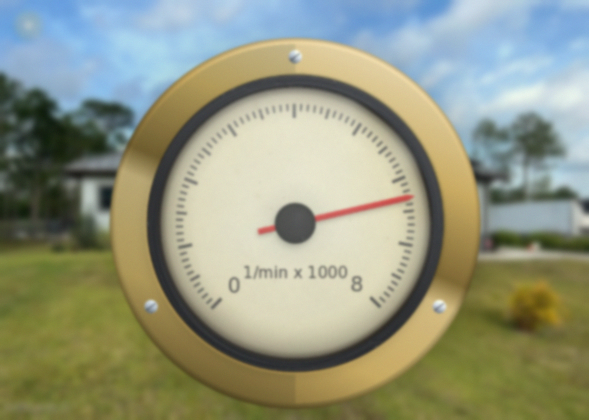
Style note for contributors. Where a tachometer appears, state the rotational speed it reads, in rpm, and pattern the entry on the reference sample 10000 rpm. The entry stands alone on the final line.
6300 rpm
